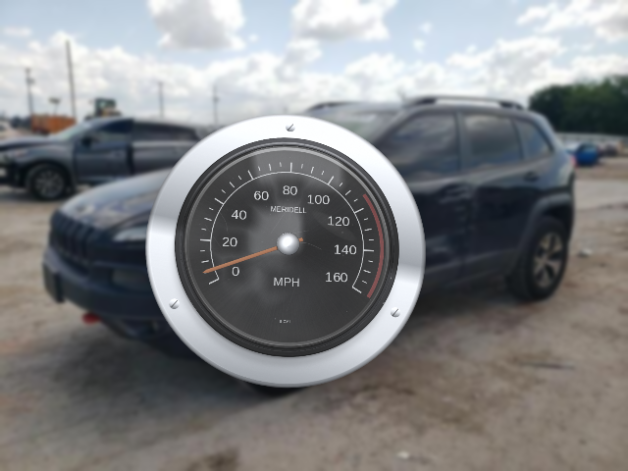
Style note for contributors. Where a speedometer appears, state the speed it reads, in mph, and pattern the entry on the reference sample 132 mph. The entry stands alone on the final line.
5 mph
